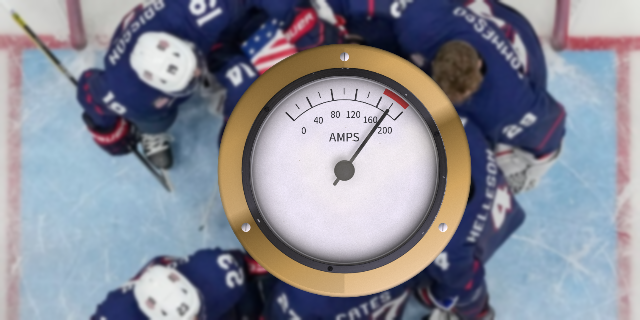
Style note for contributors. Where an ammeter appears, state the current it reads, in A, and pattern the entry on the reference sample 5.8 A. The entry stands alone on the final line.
180 A
